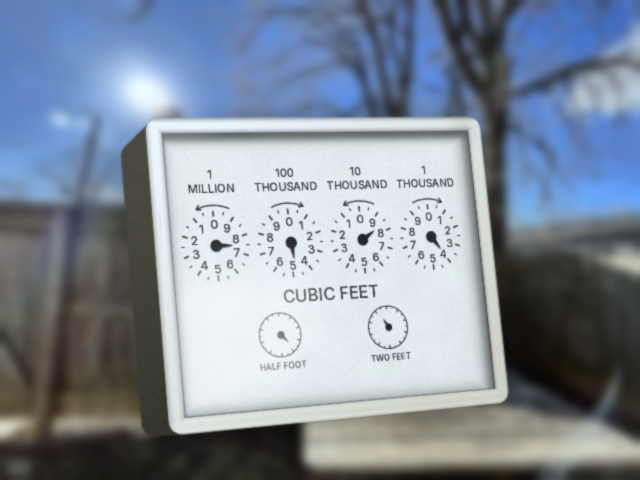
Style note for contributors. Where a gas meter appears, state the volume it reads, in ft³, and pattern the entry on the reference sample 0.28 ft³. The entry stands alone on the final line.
748400 ft³
